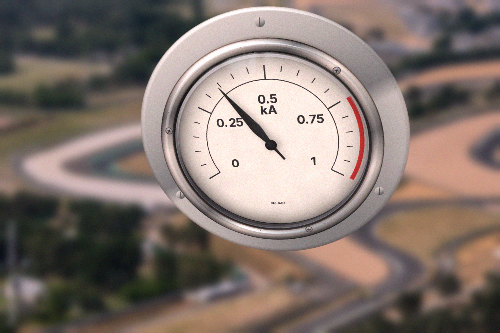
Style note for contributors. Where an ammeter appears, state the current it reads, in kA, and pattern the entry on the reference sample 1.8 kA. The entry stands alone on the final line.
0.35 kA
